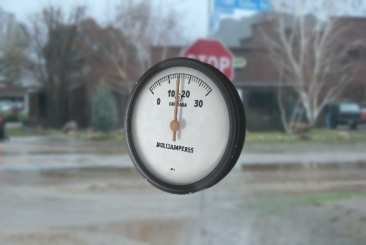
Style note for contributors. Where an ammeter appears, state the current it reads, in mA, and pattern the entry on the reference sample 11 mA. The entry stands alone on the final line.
15 mA
